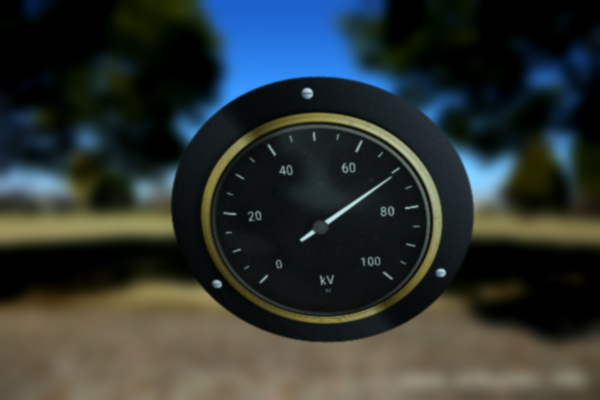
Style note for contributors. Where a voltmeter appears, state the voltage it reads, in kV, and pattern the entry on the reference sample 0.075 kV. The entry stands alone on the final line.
70 kV
